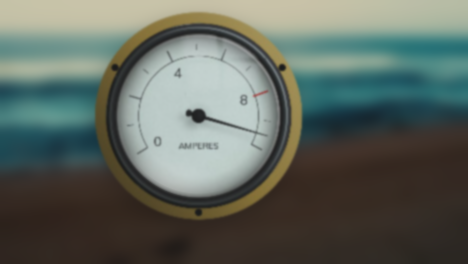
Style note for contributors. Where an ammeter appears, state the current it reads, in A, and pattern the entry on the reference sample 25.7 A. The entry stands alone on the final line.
9.5 A
